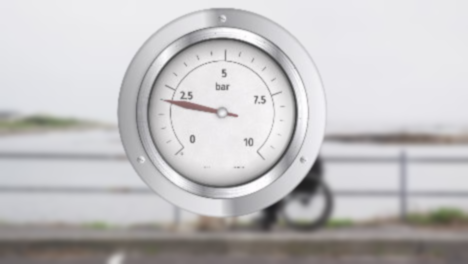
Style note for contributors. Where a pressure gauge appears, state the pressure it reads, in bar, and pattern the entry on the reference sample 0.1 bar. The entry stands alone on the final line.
2 bar
